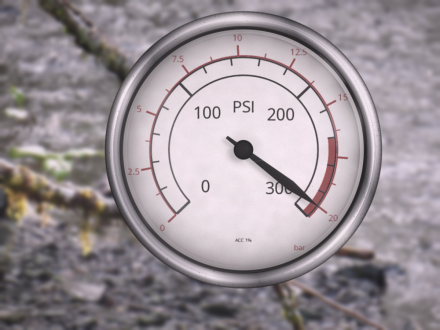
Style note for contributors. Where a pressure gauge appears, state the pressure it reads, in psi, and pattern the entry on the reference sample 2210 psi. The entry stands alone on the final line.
290 psi
